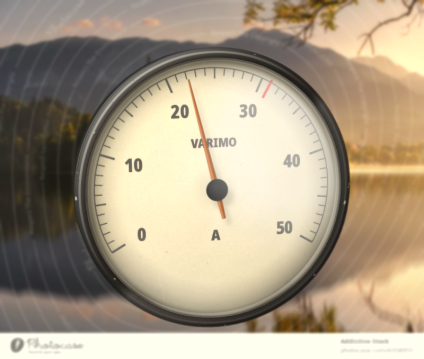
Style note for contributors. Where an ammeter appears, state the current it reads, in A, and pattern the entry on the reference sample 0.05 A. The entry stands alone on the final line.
22 A
